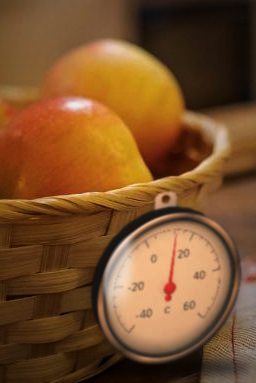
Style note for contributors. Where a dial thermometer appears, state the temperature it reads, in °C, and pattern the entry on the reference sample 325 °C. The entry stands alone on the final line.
12 °C
